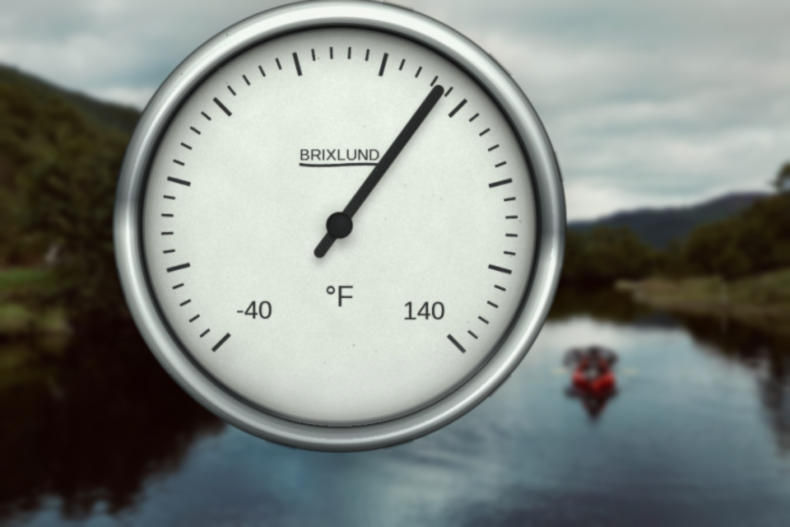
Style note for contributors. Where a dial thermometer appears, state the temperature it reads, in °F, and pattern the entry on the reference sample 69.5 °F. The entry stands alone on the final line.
74 °F
